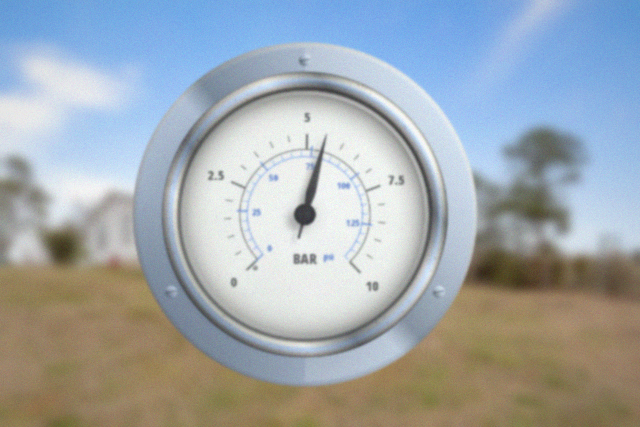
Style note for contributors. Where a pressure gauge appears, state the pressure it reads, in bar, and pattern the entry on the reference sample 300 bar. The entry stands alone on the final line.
5.5 bar
